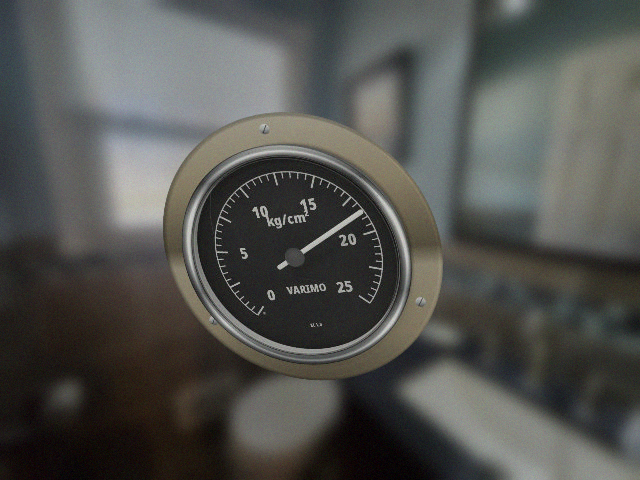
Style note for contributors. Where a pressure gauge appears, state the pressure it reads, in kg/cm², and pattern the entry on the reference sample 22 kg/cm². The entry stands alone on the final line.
18.5 kg/cm²
